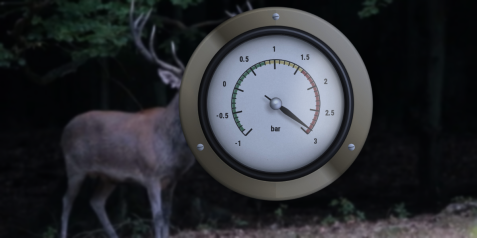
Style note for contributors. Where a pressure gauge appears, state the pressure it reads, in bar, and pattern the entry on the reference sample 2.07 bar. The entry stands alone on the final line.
2.9 bar
